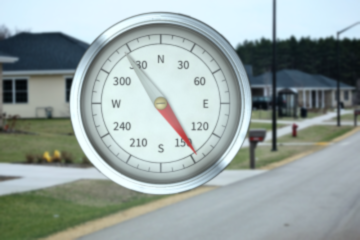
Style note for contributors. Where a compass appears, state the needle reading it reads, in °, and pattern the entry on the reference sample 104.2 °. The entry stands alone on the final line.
145 °
